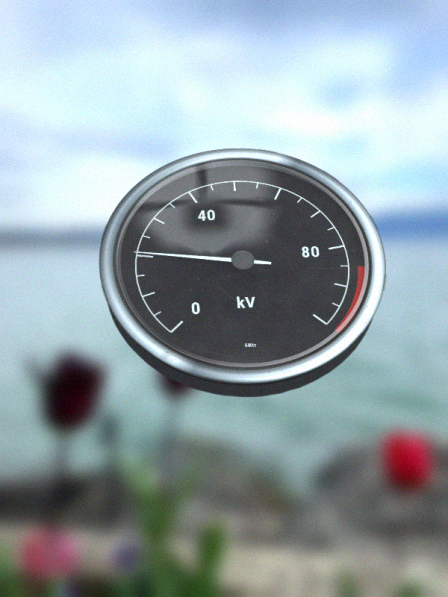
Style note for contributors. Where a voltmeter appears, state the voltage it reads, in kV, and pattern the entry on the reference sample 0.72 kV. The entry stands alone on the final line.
20 kV
